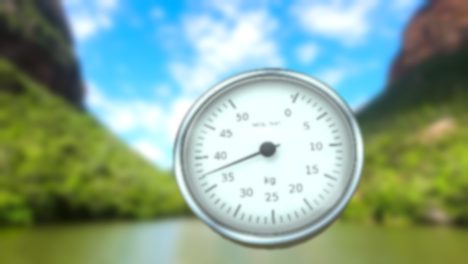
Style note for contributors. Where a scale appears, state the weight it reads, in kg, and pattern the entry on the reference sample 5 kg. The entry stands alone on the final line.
37 kg
